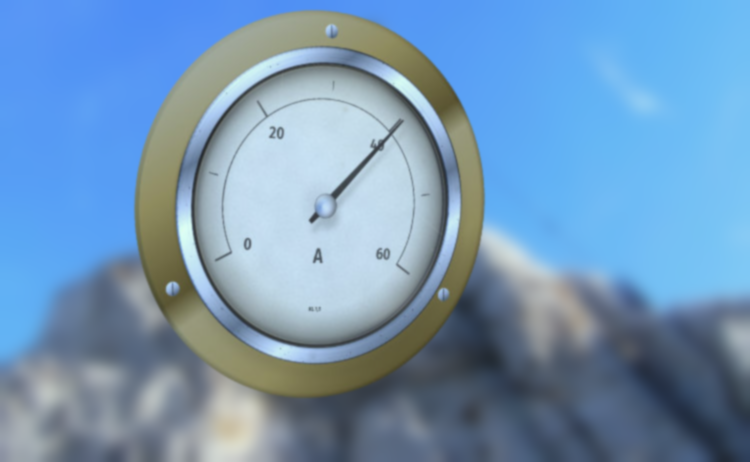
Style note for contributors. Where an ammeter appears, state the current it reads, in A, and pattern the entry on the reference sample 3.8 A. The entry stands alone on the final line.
40 A
